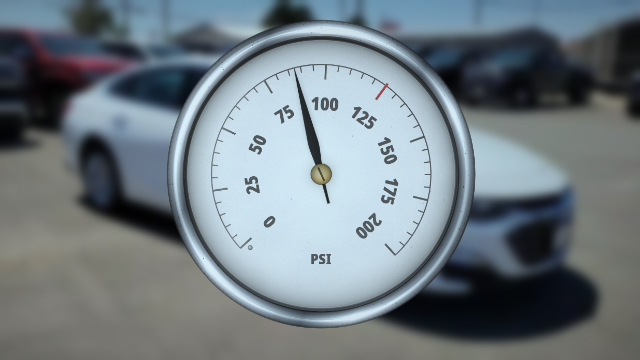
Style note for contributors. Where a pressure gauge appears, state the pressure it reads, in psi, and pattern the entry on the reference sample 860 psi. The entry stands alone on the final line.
87.5 psi
